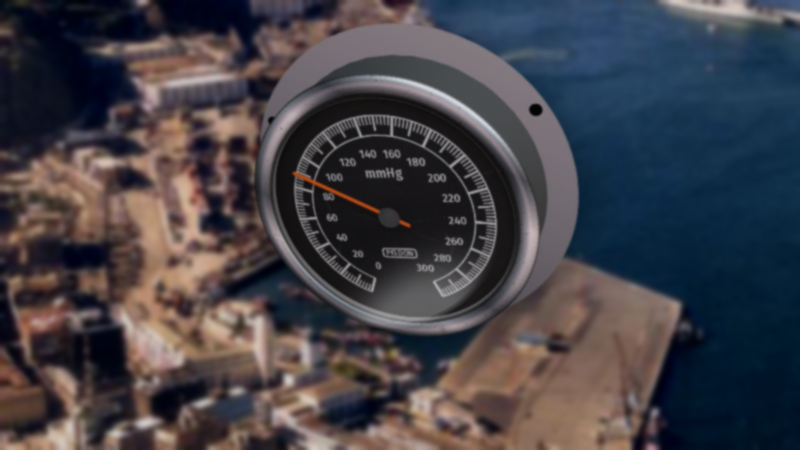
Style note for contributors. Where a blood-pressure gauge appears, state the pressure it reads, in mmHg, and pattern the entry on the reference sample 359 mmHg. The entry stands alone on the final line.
90 mmHg
